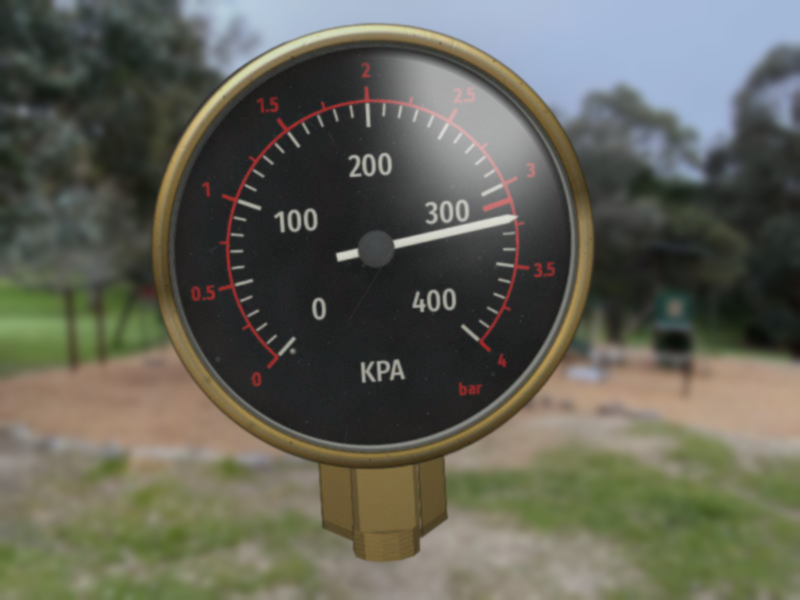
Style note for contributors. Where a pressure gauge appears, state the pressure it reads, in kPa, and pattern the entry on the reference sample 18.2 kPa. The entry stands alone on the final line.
320 kPa
